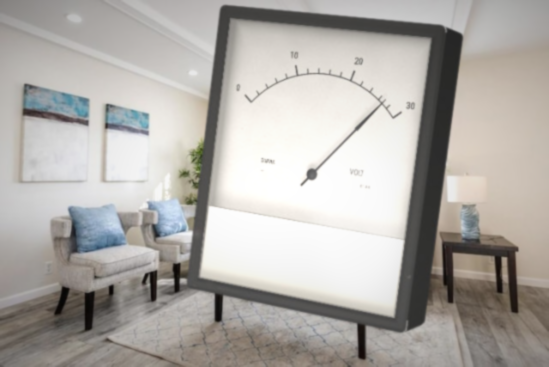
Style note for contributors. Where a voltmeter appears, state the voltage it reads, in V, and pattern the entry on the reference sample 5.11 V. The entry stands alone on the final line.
27 V
